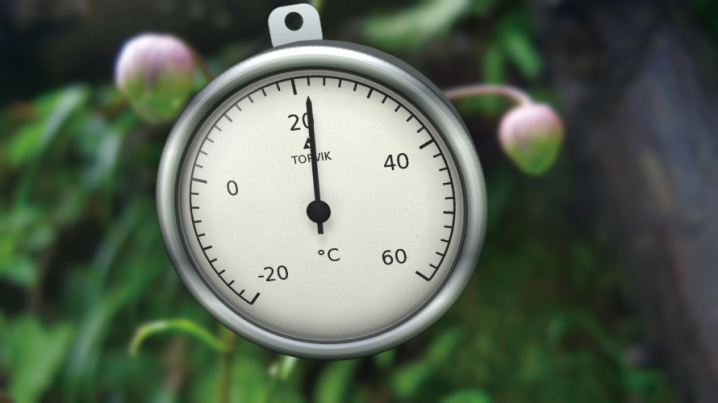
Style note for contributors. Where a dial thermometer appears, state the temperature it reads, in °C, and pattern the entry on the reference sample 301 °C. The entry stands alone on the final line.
22 °C
